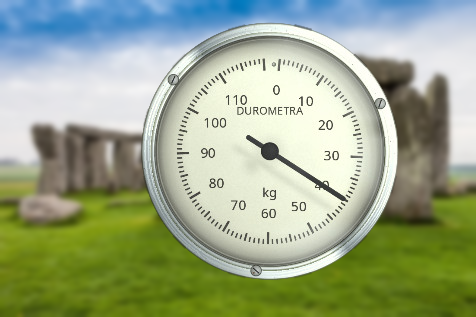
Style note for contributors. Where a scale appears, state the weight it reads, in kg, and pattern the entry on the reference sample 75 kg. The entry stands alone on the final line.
40 kg
